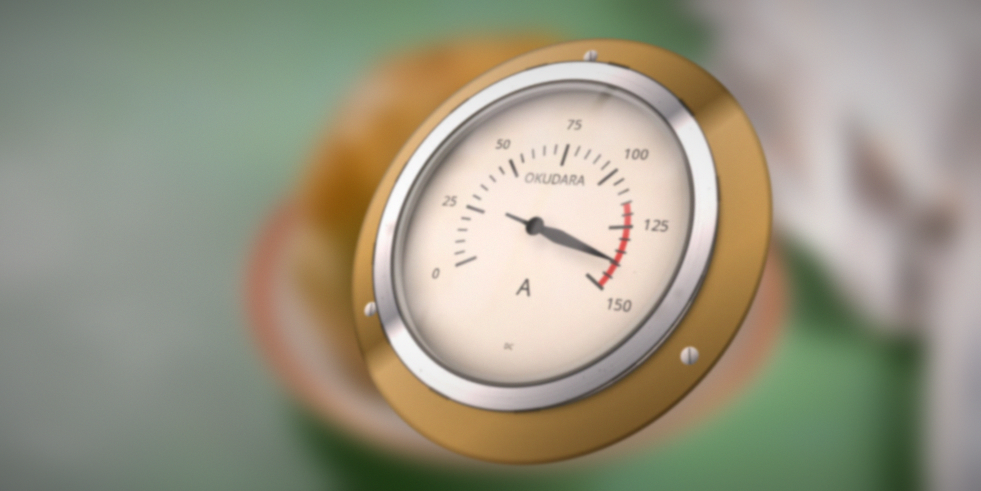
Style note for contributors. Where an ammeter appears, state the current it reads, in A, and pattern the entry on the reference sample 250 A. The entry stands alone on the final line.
140 A
